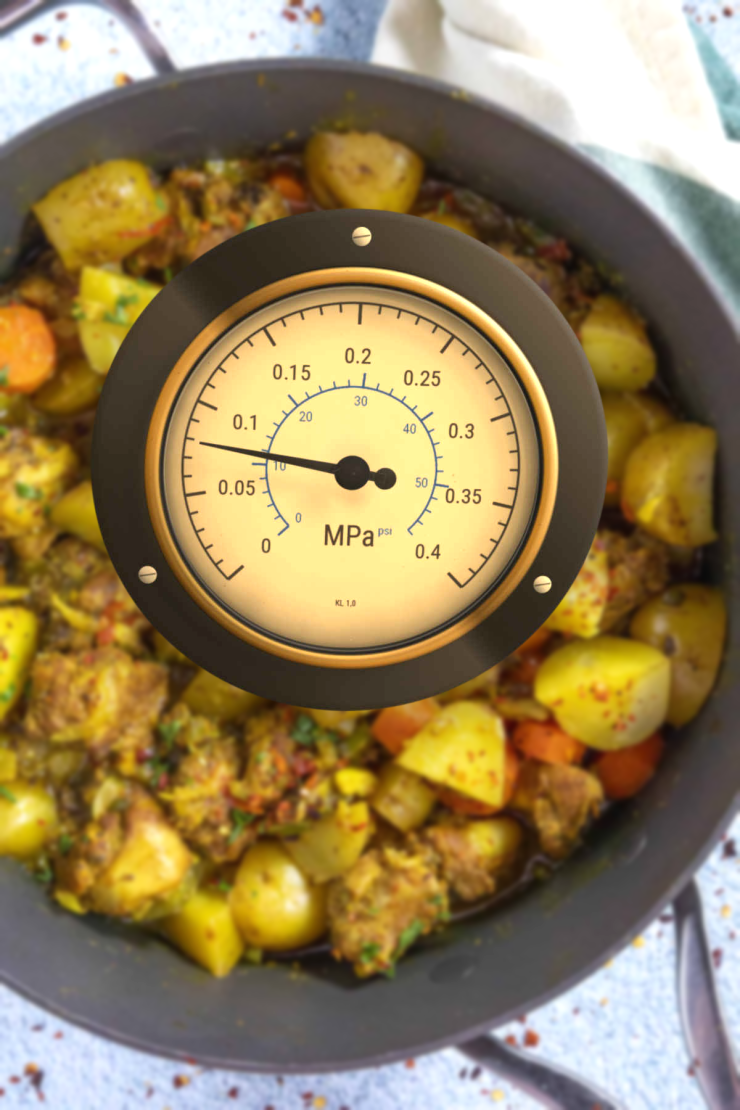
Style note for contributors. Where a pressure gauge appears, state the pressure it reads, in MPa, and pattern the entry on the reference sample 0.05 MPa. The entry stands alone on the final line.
0.08 MPa
